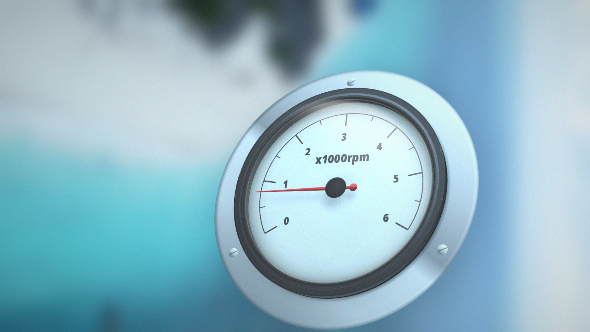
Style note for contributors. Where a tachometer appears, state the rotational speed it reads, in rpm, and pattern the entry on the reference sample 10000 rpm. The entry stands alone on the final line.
750 rpm
